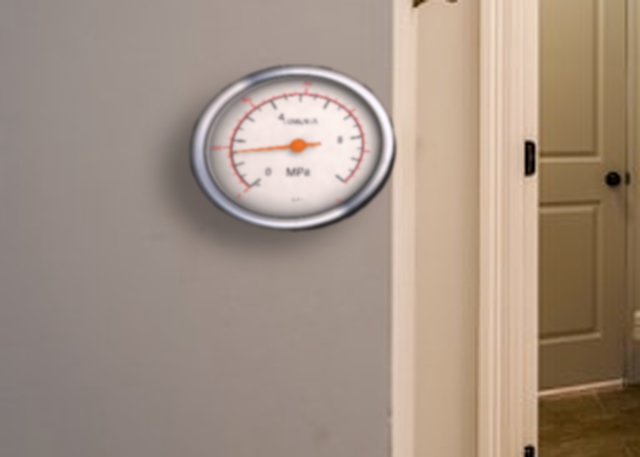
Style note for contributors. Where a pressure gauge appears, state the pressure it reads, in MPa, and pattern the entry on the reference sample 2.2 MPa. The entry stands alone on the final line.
1.5 MPa
